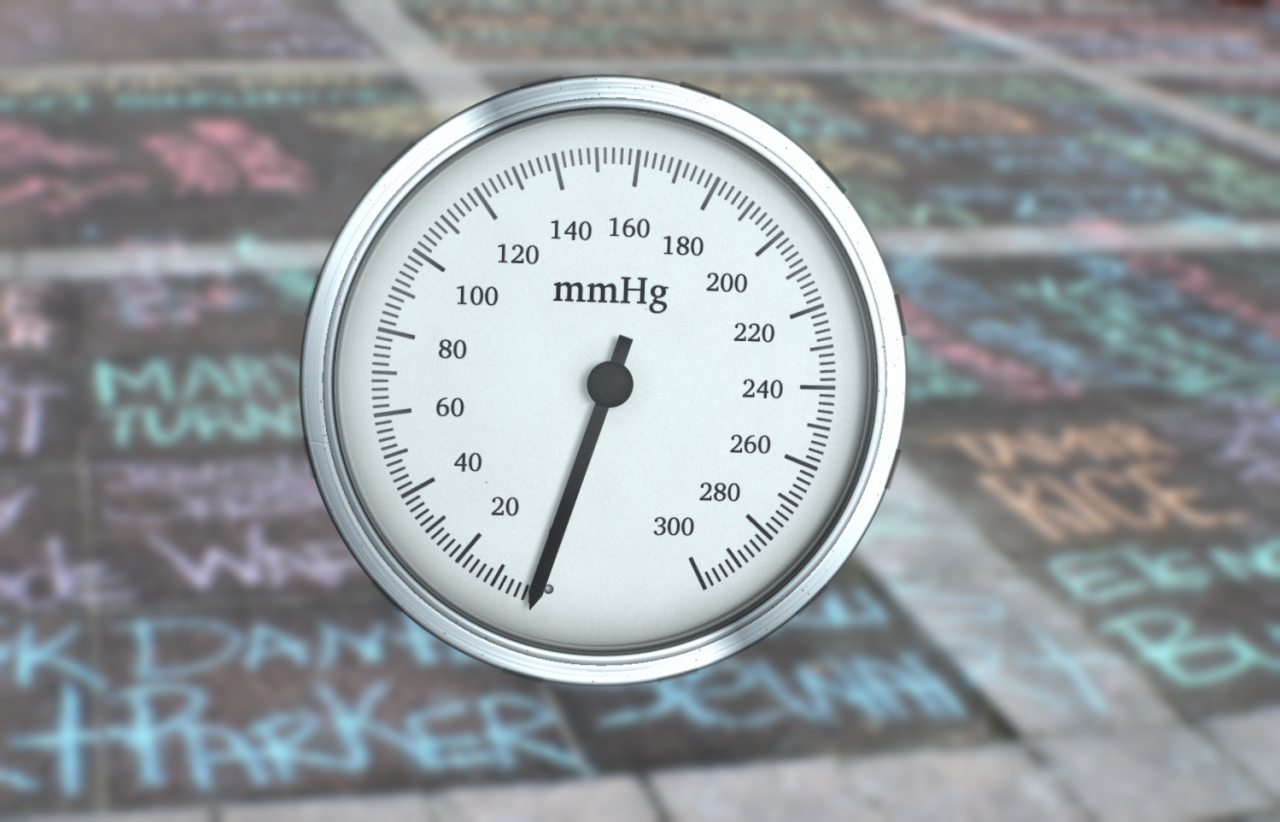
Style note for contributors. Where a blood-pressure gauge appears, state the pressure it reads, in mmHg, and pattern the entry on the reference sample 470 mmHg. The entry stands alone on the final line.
0 mmHg
